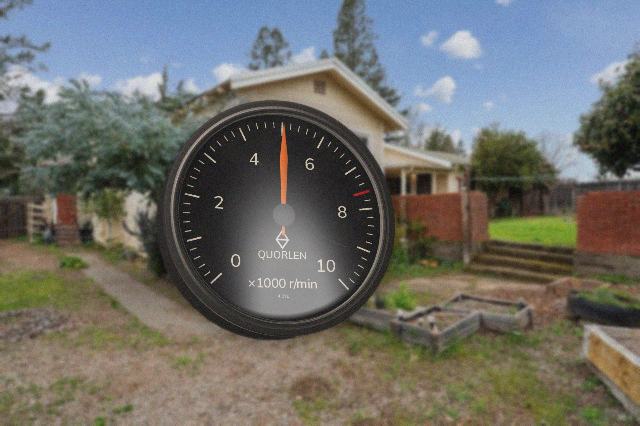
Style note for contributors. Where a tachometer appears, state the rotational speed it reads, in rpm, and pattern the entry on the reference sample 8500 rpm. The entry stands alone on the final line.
5000 rpm
